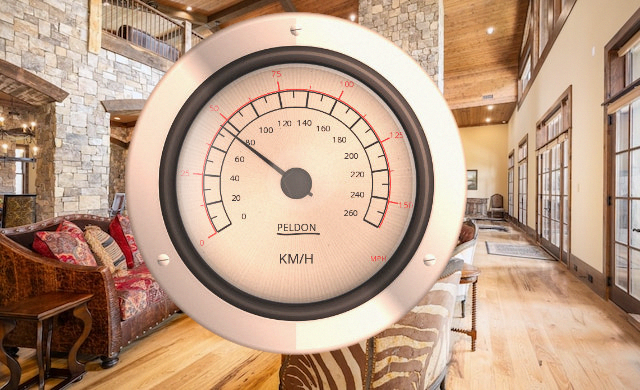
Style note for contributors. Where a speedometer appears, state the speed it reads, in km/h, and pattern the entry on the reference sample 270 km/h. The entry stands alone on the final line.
75 km/h
